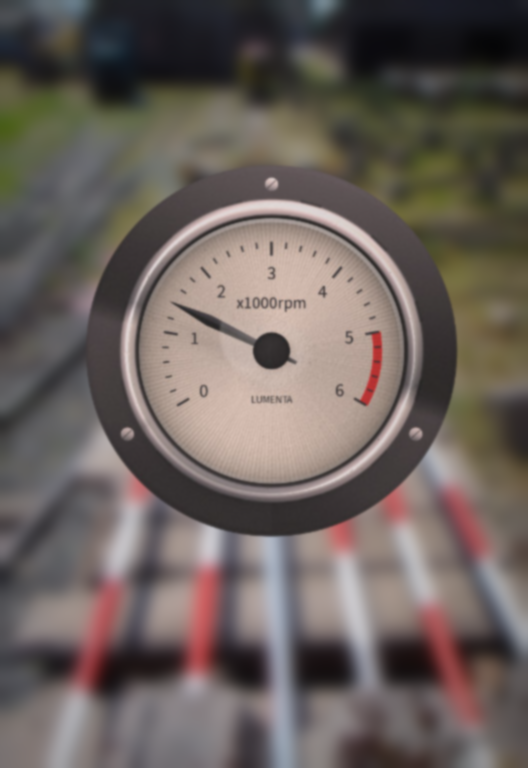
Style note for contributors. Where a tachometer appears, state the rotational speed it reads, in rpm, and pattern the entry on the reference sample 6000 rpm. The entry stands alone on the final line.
1400 rpm
